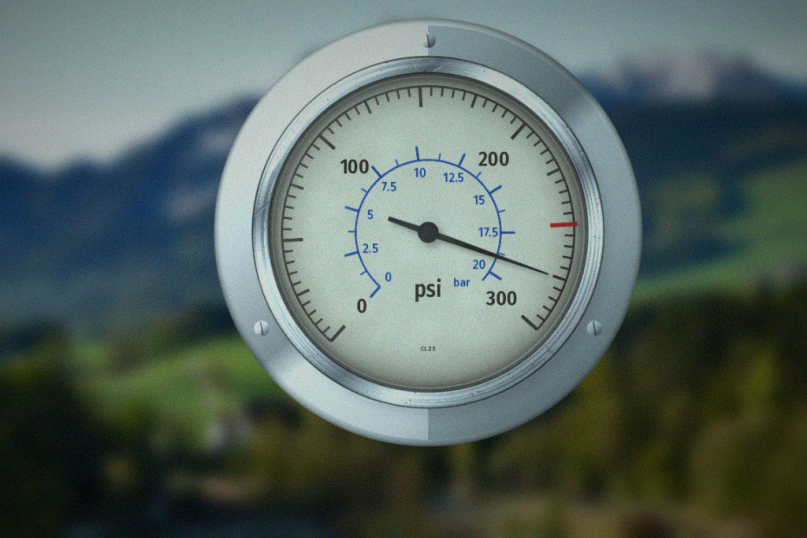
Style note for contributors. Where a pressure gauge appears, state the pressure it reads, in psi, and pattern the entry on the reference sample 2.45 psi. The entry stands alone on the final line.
275 psi
